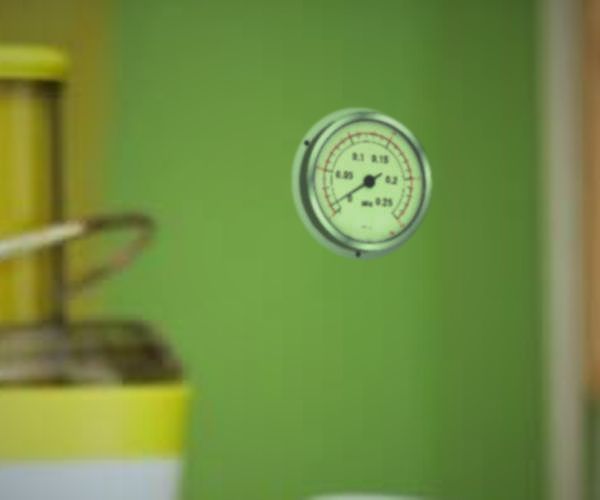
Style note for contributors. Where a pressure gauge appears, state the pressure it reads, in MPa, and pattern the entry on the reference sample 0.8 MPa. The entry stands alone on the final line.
0.01 MPa
